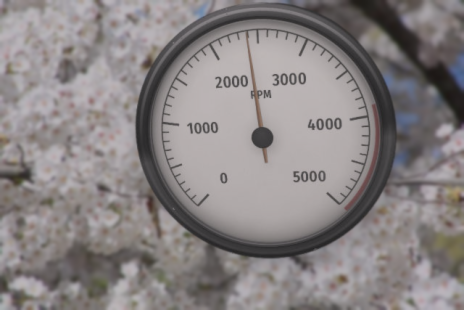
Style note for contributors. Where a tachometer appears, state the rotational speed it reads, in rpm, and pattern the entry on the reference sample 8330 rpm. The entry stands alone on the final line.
2400 rpm
